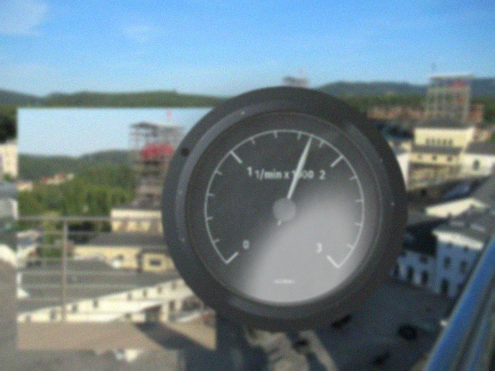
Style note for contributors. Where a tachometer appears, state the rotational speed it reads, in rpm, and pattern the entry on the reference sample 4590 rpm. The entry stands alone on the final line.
1700 rpm
